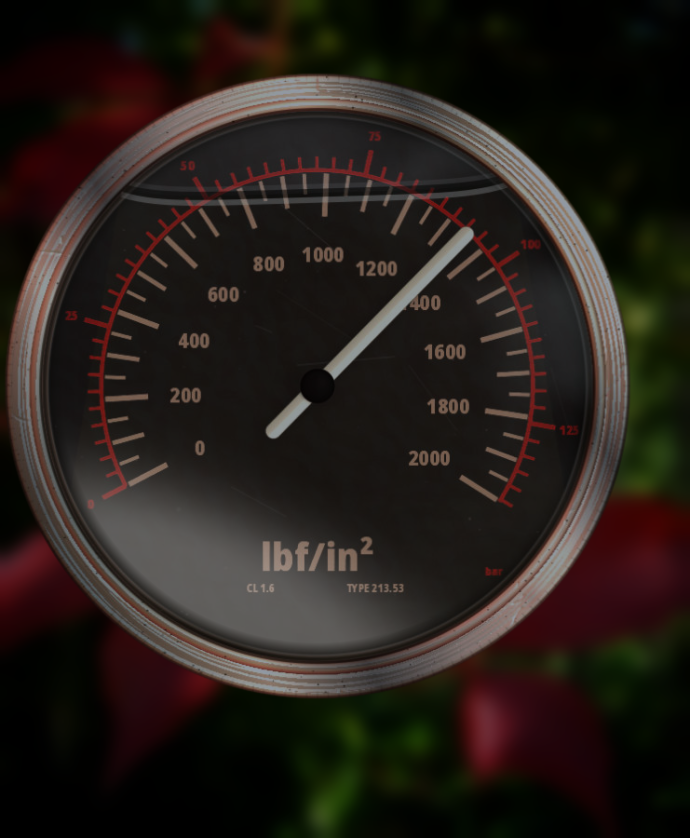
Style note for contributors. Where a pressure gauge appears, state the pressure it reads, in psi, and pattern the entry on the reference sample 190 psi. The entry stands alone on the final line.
1350 psi
